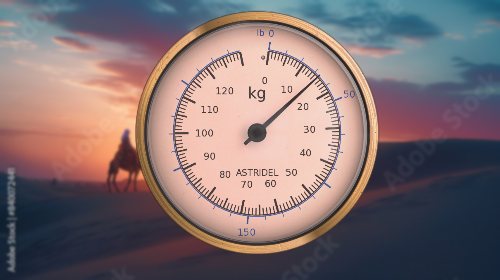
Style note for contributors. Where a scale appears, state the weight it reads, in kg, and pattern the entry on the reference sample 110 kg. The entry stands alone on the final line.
15 kg
